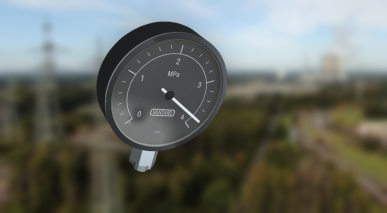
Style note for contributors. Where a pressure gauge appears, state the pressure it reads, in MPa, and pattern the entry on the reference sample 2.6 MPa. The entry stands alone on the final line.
3.8 MPa
